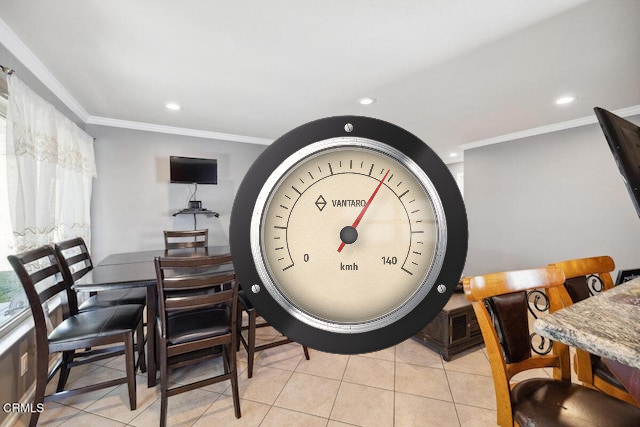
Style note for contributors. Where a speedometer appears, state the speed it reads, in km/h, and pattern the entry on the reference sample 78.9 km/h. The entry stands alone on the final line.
87.5 km/h
